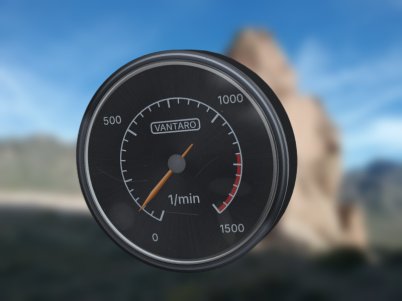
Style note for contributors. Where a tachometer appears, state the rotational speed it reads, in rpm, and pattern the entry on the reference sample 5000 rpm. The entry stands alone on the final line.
100 rpm
